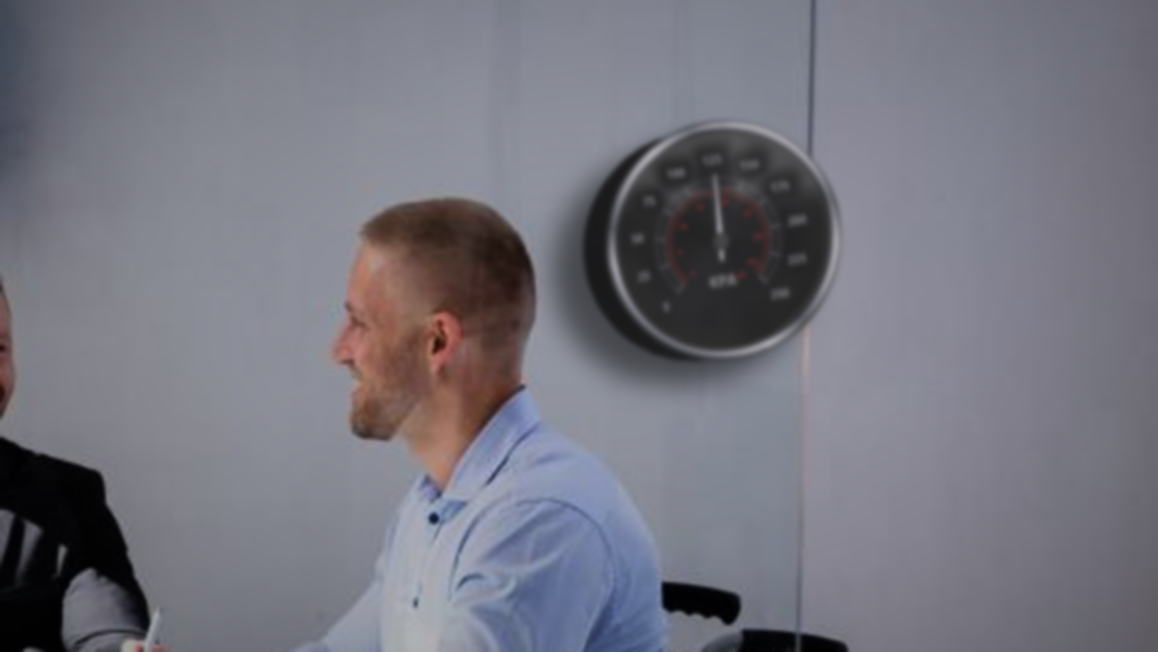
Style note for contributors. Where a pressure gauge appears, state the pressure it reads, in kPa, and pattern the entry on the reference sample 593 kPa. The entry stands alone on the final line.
125 kPa
